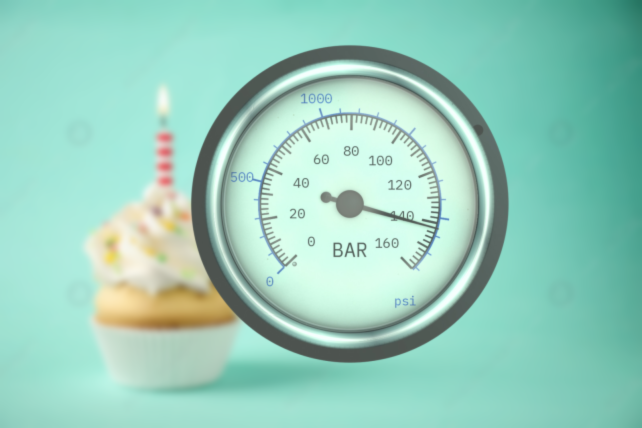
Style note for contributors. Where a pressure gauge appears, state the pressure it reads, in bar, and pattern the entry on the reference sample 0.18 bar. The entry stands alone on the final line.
142 bar
